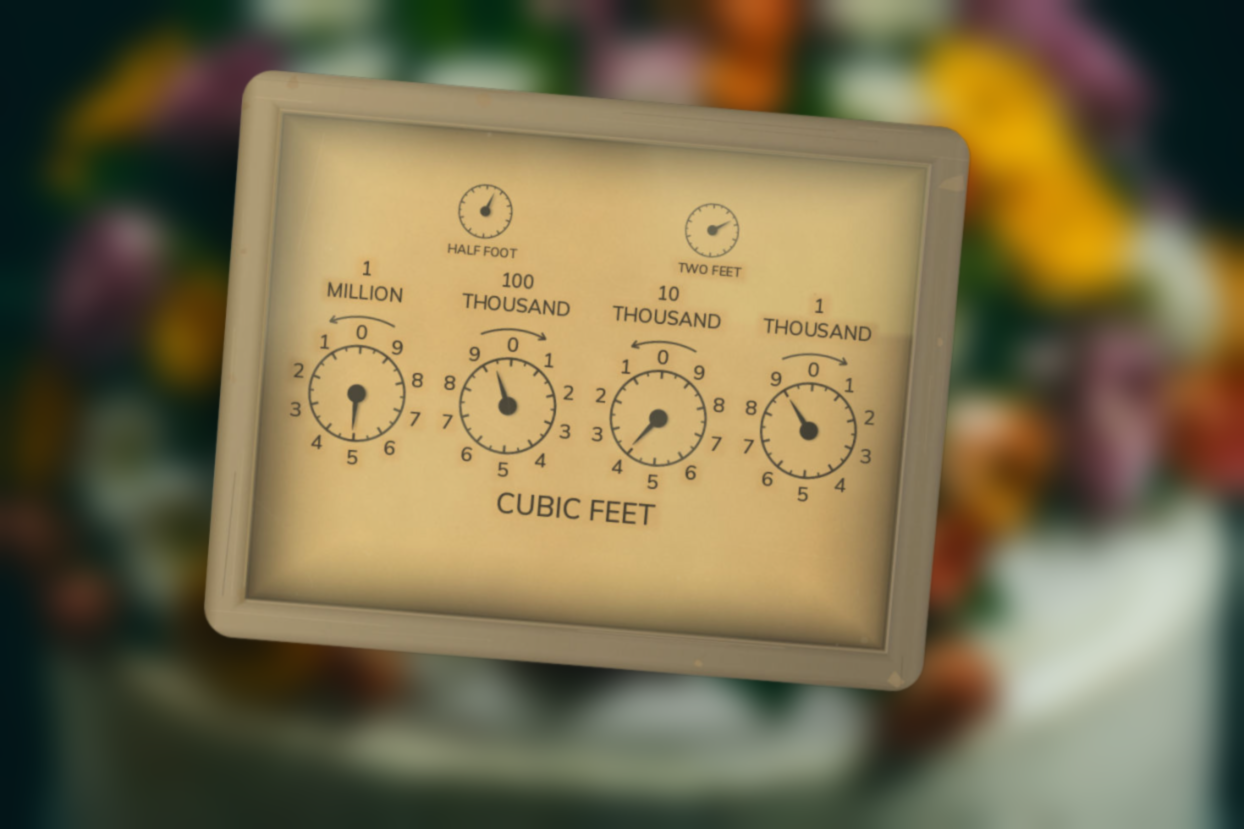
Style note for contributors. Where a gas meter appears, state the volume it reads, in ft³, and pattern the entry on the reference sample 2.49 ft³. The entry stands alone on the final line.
493900 ft³
